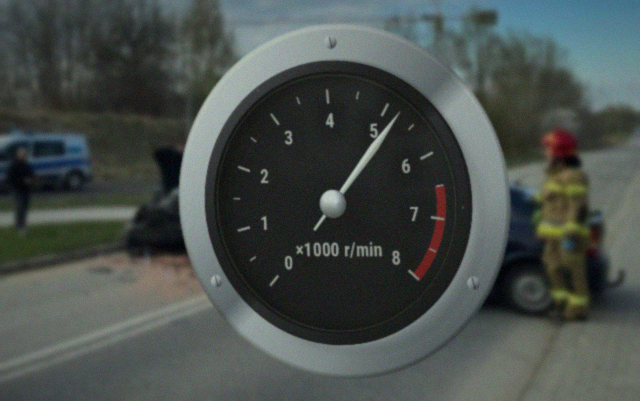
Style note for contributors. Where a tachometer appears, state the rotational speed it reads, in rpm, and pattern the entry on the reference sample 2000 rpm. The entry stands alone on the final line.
5250 rpm
